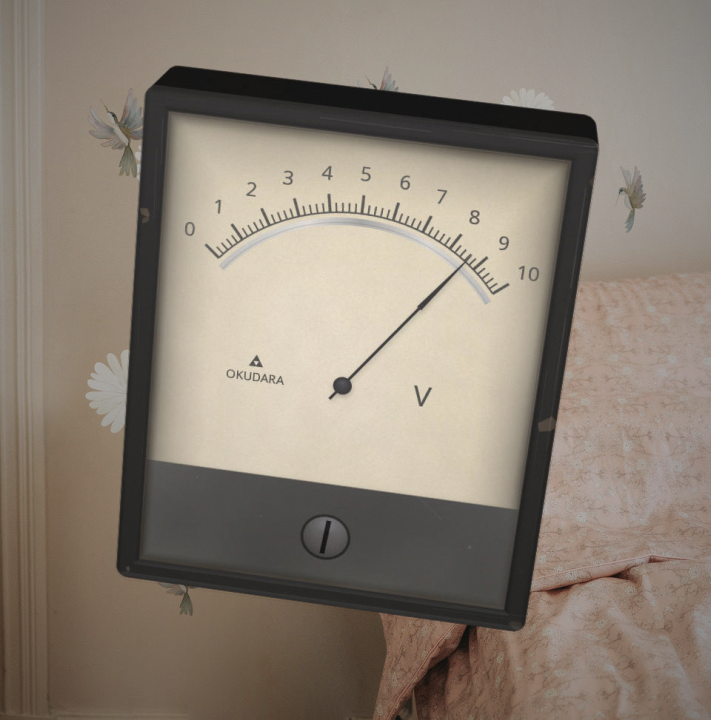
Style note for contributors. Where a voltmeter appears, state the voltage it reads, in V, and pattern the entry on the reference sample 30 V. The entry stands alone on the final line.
8.6 V
